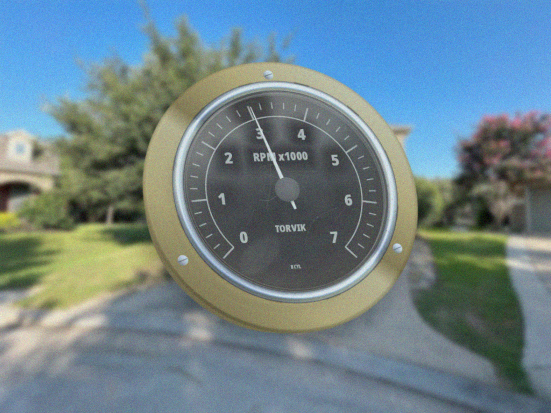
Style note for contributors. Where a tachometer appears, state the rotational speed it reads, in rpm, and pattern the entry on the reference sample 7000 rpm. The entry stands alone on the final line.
3000 rpm
